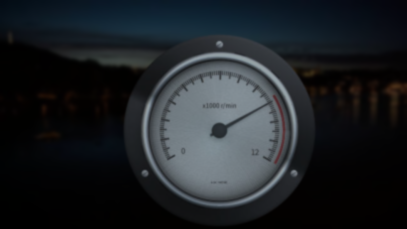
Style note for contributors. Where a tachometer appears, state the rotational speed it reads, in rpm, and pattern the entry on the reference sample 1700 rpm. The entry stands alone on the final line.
9000 rpm
